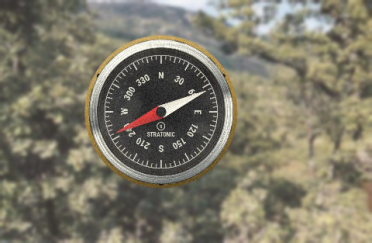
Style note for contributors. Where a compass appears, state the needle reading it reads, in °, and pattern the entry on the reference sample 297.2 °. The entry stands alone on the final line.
245 °
